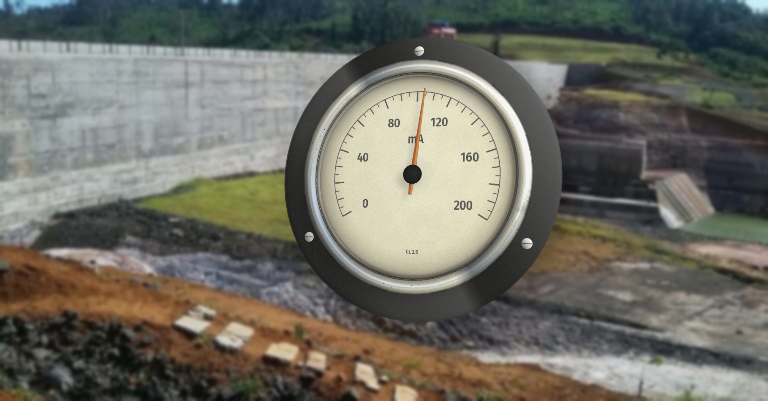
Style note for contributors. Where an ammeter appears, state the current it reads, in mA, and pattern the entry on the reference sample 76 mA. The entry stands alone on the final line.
105 mA
